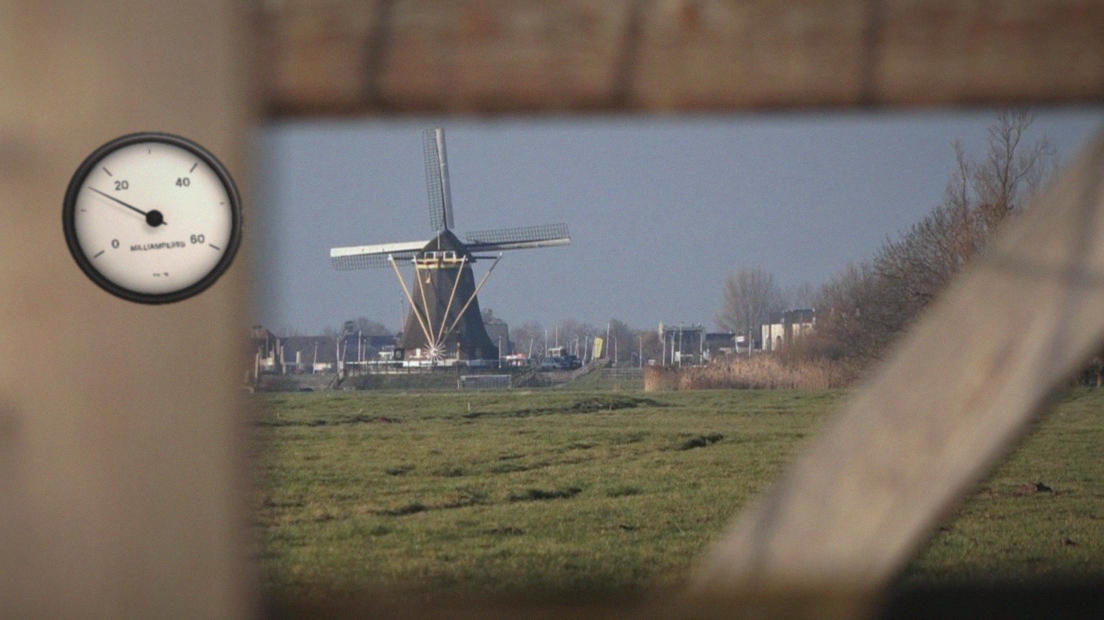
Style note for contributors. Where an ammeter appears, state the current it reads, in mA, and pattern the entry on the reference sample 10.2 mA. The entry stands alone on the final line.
15 mA
